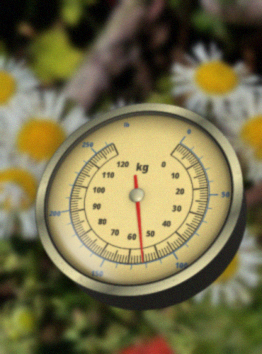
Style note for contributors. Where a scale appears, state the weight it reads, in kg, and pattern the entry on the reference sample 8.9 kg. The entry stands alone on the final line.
55 kg
